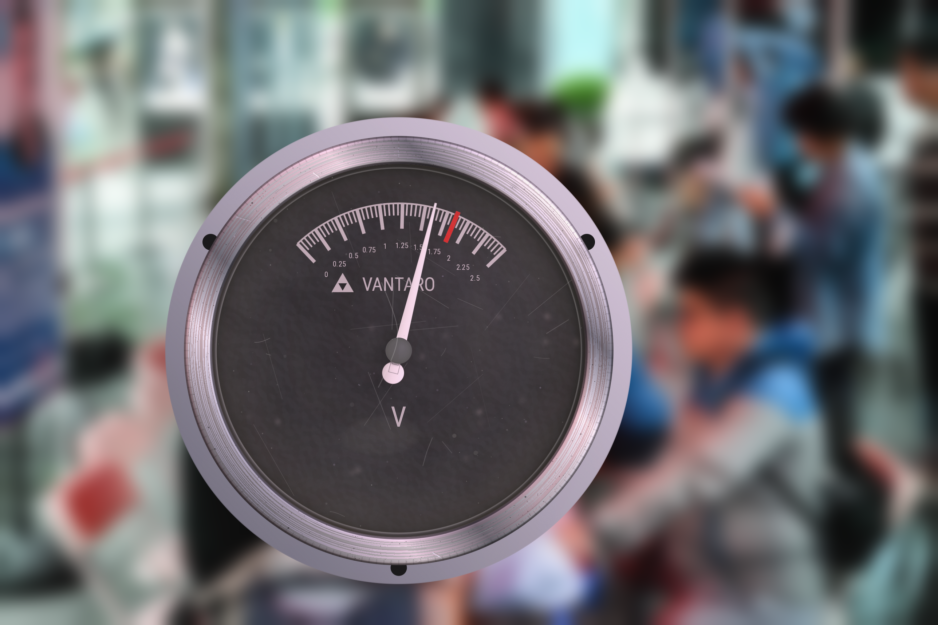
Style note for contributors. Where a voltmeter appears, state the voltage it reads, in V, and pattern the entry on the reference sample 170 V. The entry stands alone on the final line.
1.6 V
